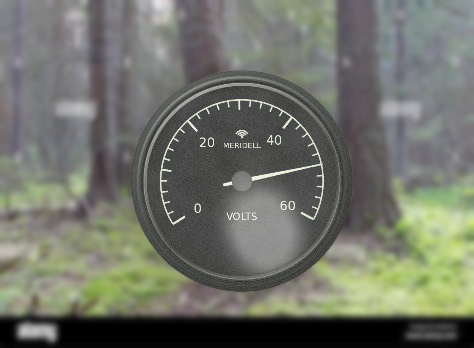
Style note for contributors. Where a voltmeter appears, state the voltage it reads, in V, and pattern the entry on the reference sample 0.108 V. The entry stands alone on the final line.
50 V
